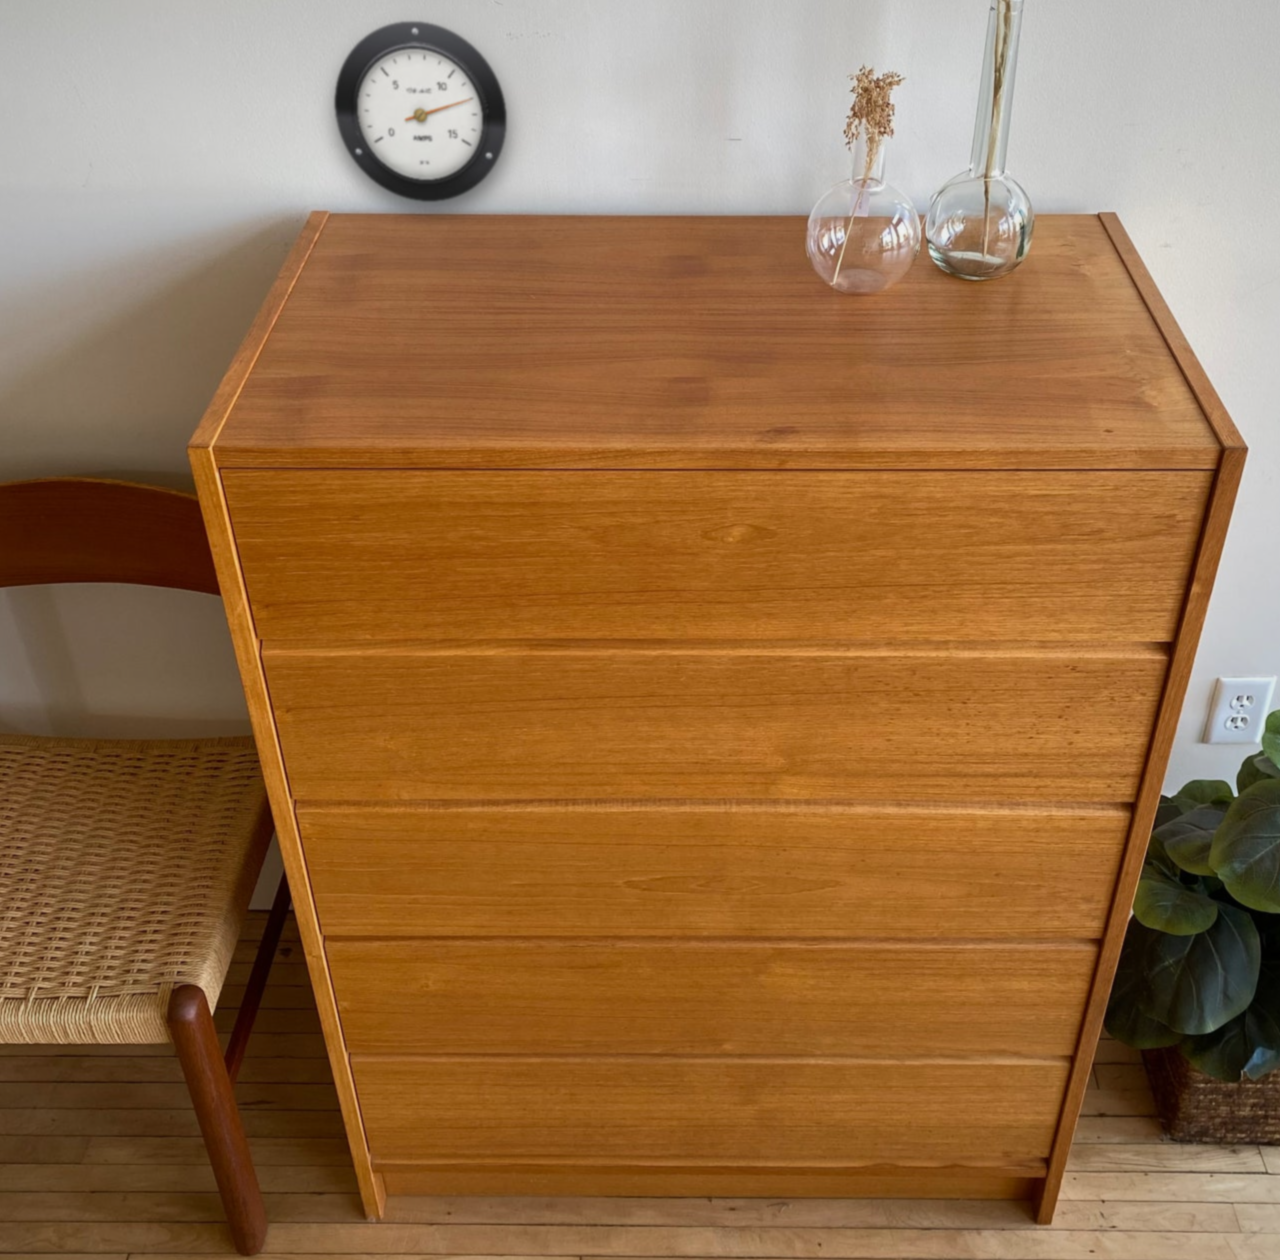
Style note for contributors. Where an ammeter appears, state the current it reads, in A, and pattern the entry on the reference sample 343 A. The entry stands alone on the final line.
12 A
